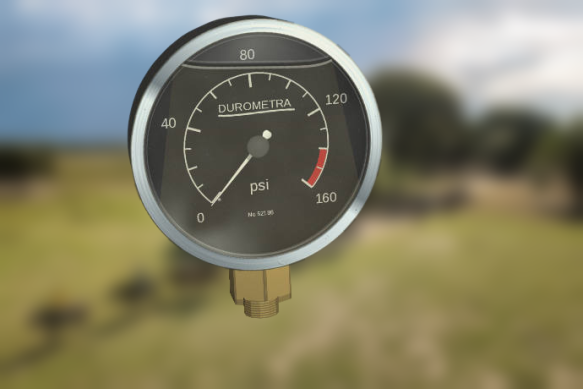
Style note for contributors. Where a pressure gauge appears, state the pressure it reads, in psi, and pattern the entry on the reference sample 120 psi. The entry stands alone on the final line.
0 psi
